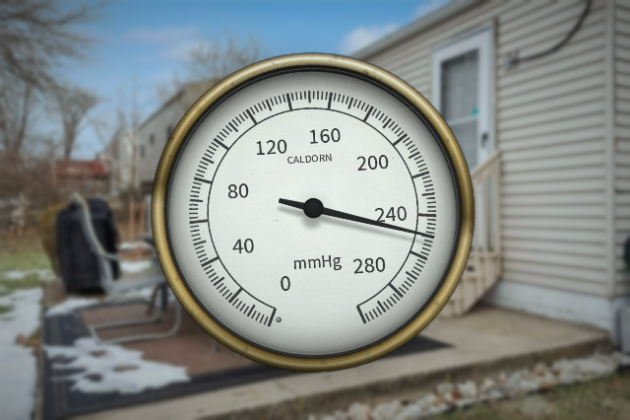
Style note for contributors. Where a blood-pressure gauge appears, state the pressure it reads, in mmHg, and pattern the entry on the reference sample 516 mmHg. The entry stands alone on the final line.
250 mmHg
